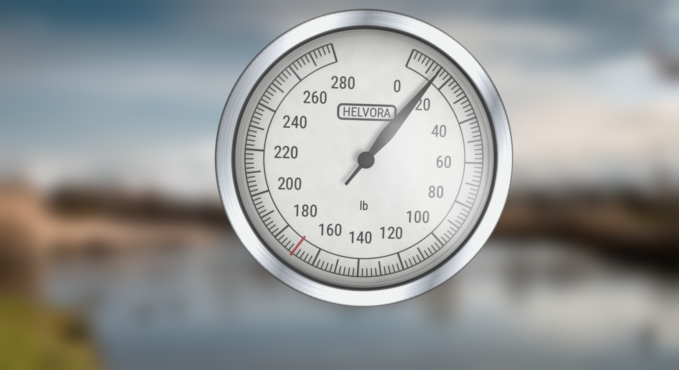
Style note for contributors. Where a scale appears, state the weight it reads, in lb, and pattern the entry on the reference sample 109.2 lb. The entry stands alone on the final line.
14 lb
